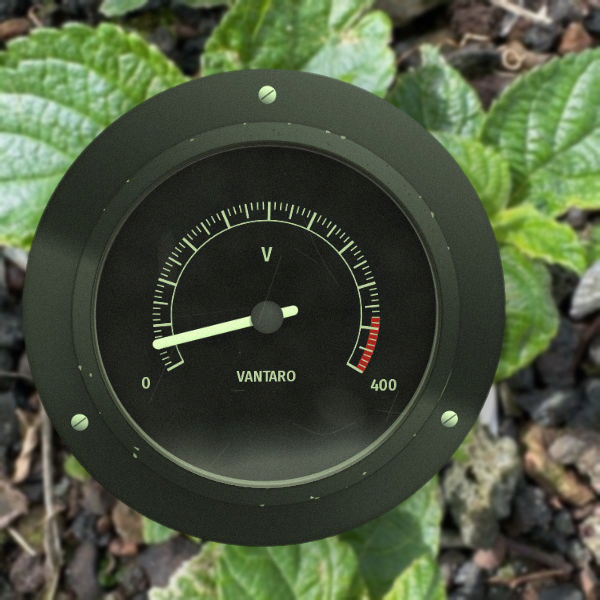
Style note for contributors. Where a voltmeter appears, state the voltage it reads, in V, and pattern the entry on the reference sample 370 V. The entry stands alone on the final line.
25 V
